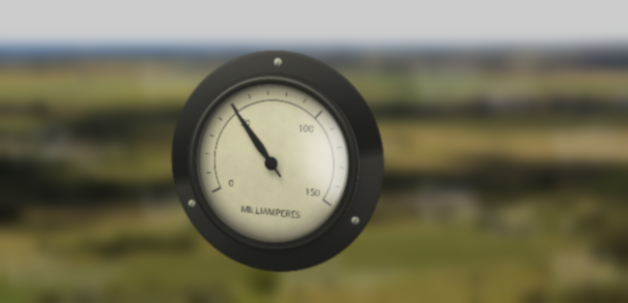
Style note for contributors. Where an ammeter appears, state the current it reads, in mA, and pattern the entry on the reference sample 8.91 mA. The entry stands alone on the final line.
50 mA
